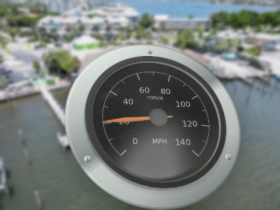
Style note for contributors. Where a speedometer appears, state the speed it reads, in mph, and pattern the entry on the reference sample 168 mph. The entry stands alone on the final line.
20 mph
